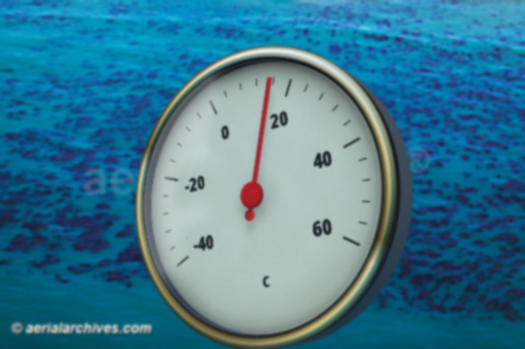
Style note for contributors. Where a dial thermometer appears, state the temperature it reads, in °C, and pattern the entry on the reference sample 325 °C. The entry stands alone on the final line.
16 °C
